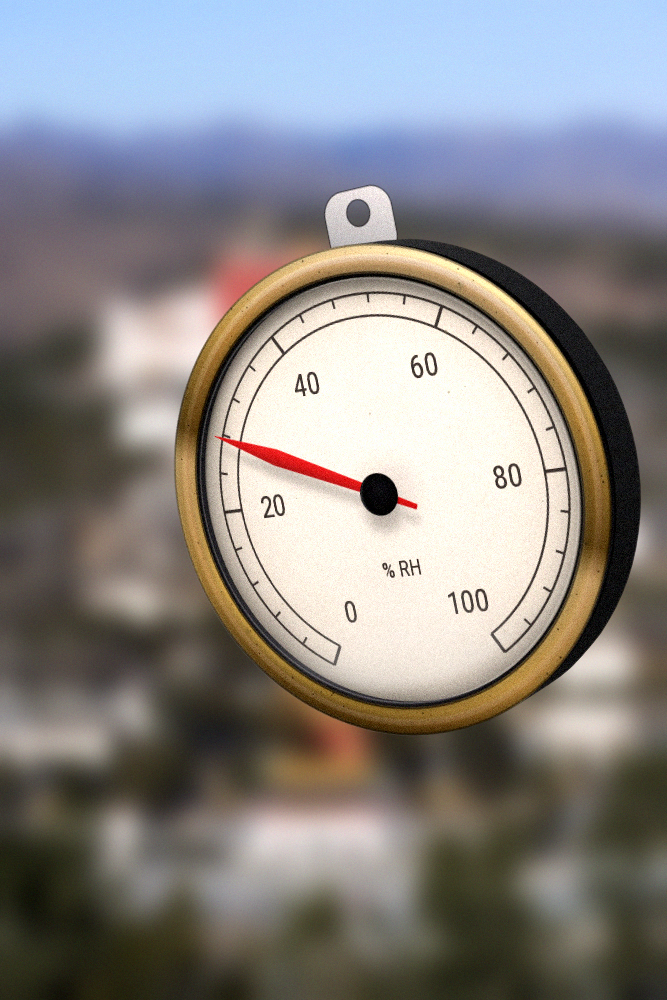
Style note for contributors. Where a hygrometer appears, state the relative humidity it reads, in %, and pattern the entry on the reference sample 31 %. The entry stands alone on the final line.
28 %
